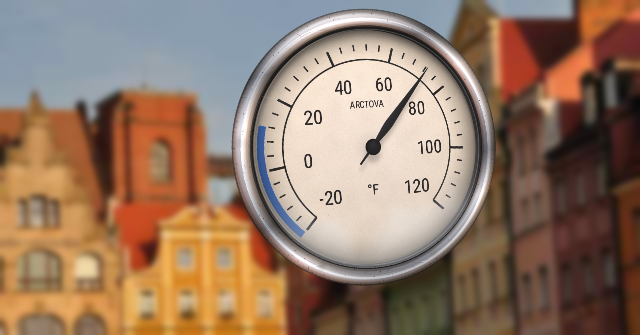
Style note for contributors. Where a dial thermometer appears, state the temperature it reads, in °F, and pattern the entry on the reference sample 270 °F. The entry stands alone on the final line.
72 °F
